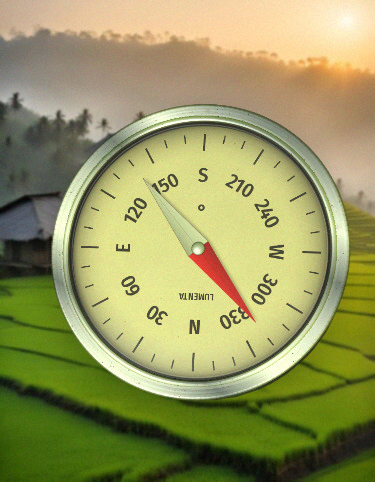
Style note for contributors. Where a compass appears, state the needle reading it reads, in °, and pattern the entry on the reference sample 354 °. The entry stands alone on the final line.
320 °
